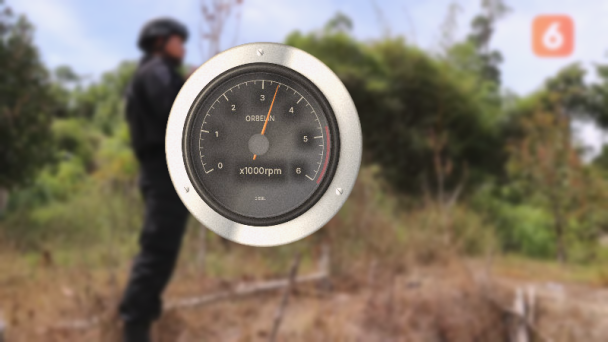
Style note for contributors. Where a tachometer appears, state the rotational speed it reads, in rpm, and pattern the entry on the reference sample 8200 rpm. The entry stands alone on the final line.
3400 rpm
